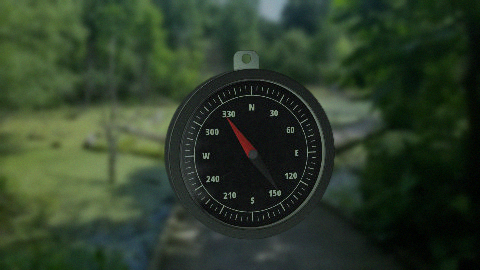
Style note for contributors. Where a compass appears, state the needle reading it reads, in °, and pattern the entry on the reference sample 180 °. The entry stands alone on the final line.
325 °
